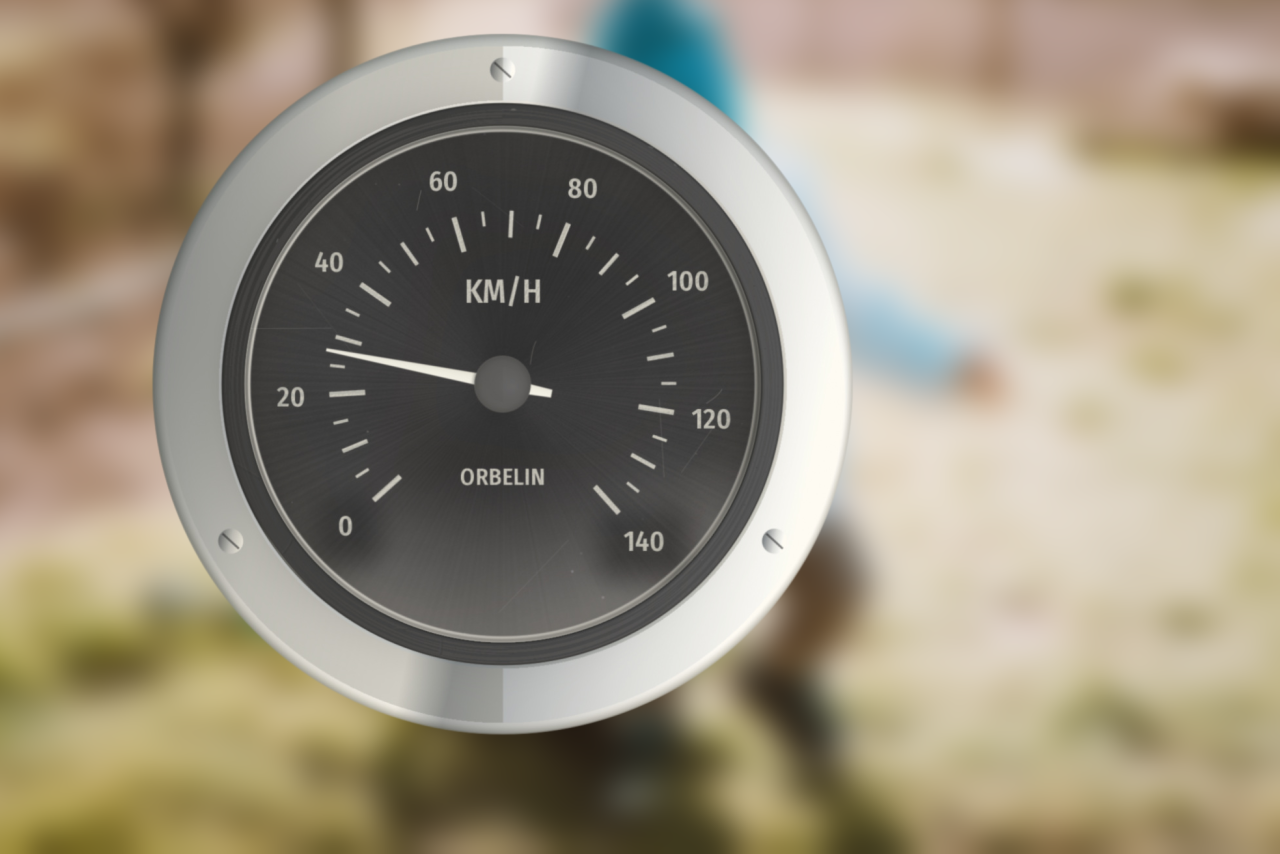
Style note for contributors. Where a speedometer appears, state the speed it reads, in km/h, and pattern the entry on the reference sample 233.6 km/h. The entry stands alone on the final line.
27.5 km/h
